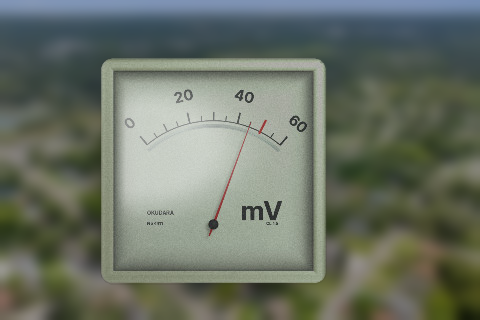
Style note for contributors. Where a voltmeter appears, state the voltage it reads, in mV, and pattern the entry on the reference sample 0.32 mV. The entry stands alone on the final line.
45 mV
